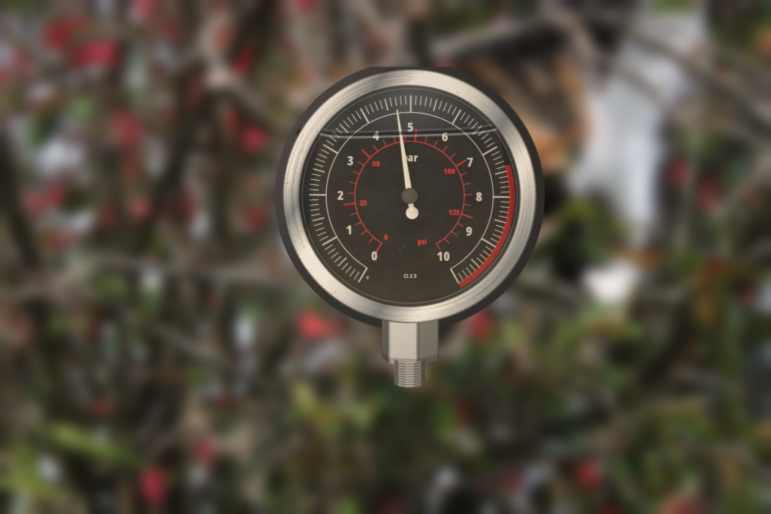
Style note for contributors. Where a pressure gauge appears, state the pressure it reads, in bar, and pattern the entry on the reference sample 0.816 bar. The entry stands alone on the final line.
4.7 bar
